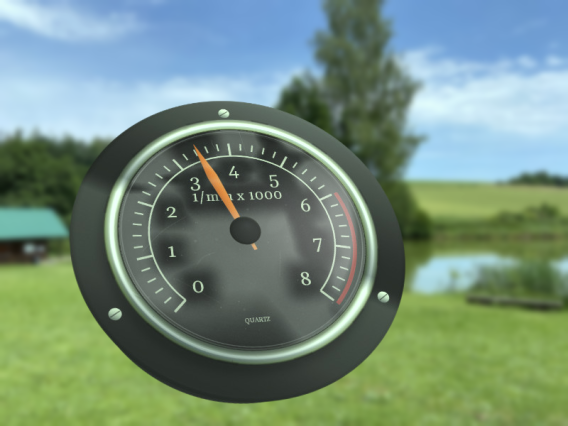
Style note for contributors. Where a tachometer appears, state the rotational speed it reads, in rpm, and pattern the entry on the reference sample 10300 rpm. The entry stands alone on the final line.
3400 rpm
